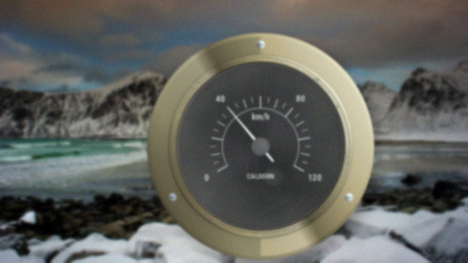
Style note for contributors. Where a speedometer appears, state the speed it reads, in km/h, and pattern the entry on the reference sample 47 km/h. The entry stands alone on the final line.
40 km/h
